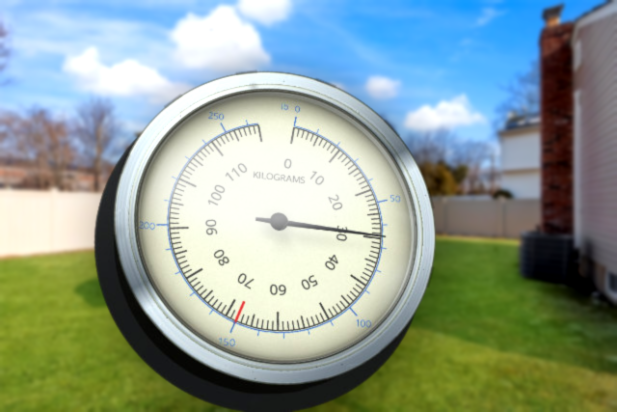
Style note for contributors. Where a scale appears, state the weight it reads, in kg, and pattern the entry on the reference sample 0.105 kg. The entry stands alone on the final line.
30 kg
